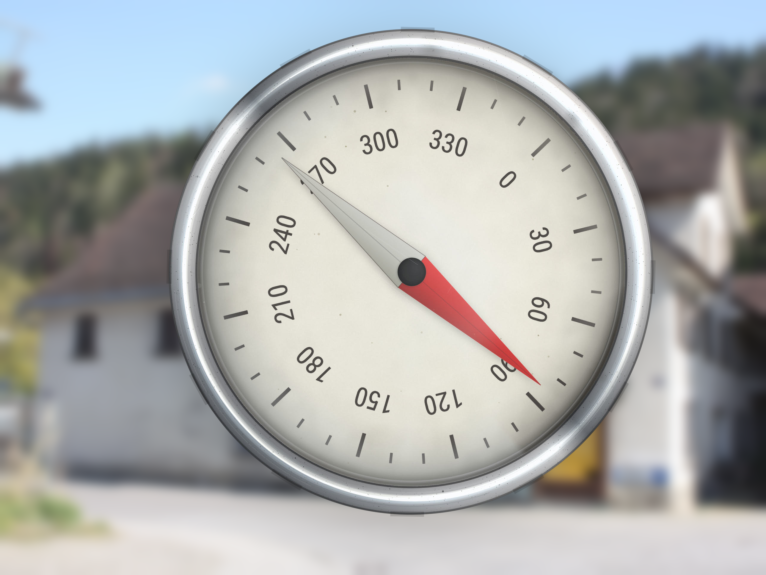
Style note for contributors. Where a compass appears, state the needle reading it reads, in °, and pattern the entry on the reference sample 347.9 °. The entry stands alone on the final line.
85 °
